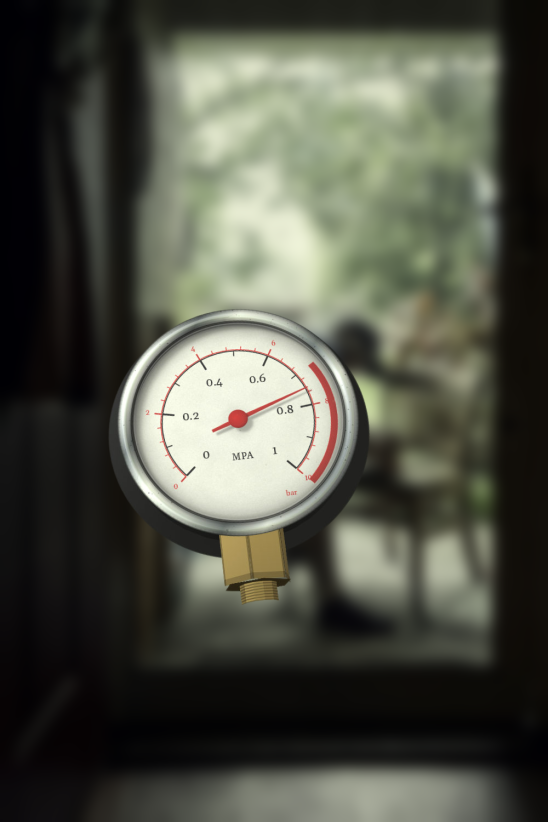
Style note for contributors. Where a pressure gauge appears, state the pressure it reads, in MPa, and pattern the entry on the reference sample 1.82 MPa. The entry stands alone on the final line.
0.75 MPa
